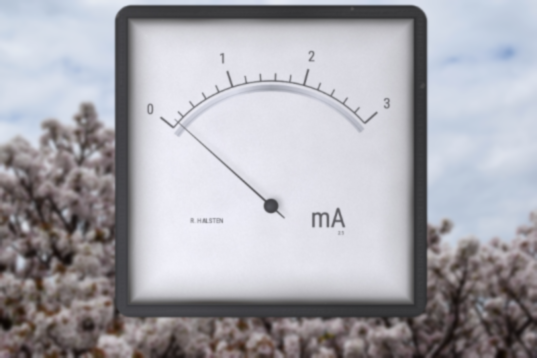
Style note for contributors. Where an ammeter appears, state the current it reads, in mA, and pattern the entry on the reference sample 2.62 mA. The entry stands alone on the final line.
0.1 mA
